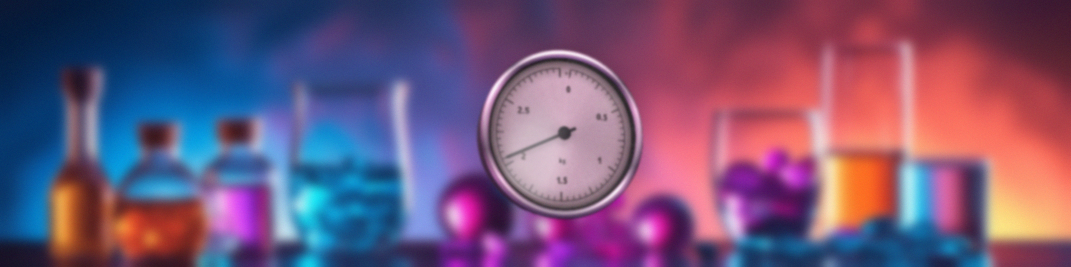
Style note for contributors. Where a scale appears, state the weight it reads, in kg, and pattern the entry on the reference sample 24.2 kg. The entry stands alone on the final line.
2.05 kg
